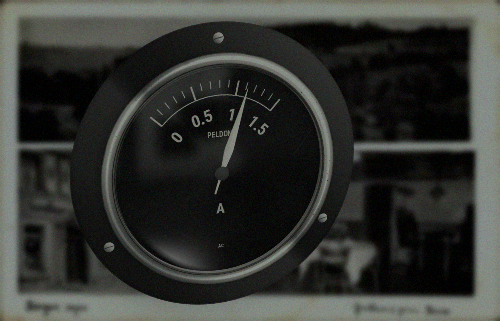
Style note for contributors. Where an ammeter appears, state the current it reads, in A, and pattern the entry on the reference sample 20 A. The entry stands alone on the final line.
1.1 A
